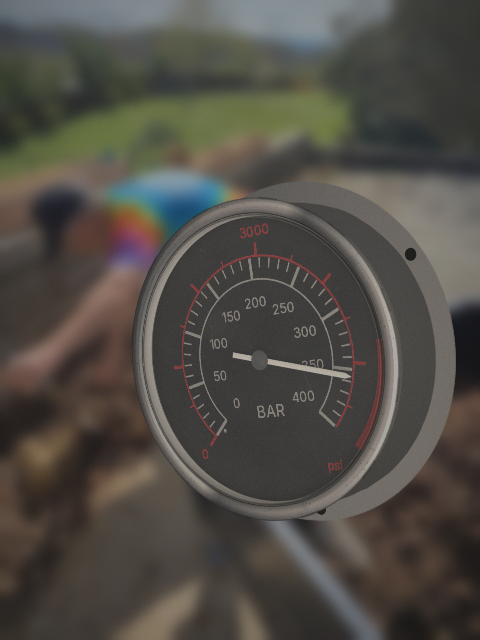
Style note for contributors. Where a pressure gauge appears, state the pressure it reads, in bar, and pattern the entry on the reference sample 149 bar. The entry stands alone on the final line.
355 bar
